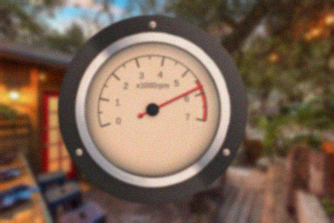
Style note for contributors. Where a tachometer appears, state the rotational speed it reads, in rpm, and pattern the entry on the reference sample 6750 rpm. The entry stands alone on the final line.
5750 rpm
